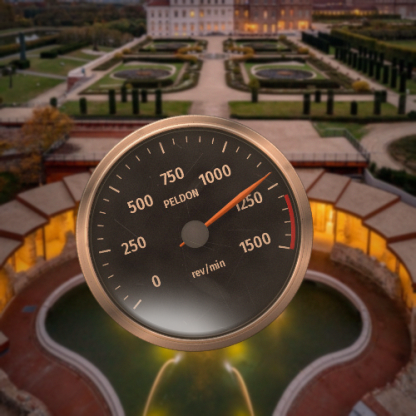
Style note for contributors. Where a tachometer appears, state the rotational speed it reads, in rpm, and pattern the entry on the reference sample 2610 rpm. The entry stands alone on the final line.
1200 rpm
